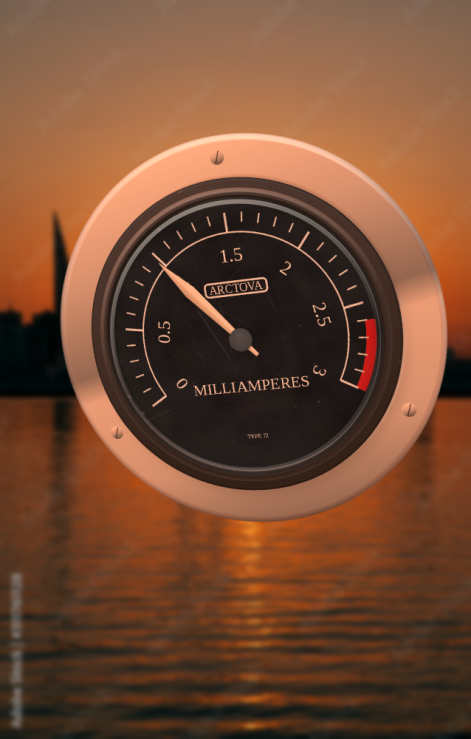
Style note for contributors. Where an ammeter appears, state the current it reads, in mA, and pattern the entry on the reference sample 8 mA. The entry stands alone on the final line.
1 mA
